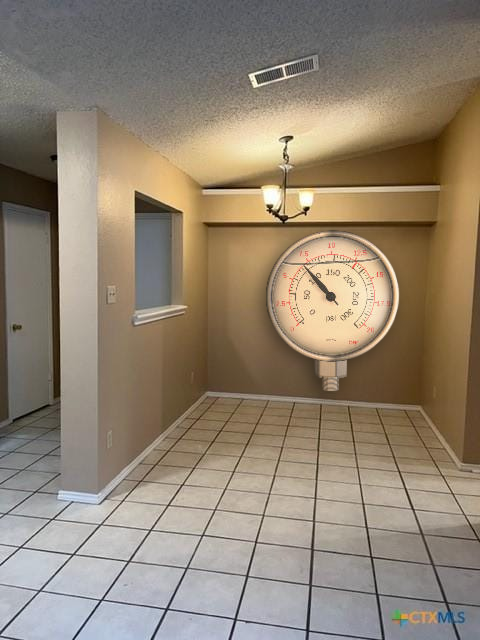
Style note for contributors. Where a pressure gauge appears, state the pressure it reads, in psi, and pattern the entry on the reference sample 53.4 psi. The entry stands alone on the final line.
100 psi
